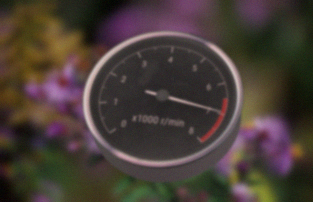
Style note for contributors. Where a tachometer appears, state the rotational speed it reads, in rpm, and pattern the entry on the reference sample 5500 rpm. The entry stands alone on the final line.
7000 rpm
